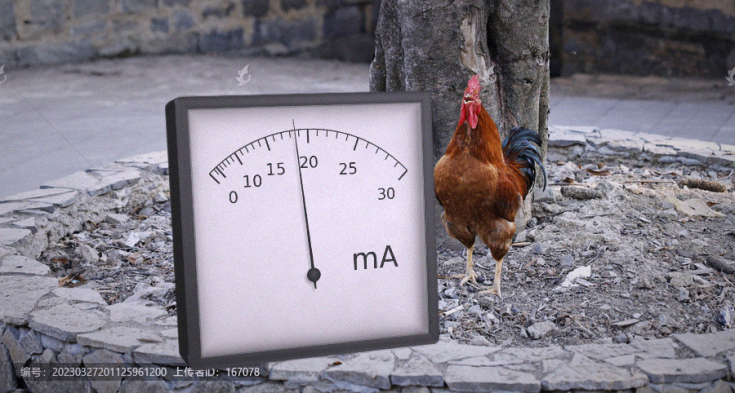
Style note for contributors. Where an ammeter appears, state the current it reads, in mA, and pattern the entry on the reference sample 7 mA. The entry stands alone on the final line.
18.5 mA
